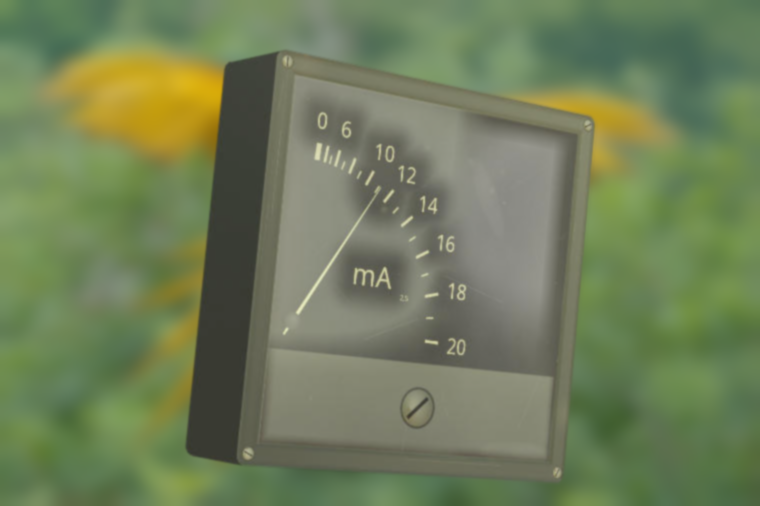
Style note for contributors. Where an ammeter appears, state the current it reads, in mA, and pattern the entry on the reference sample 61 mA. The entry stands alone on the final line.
11 mA
